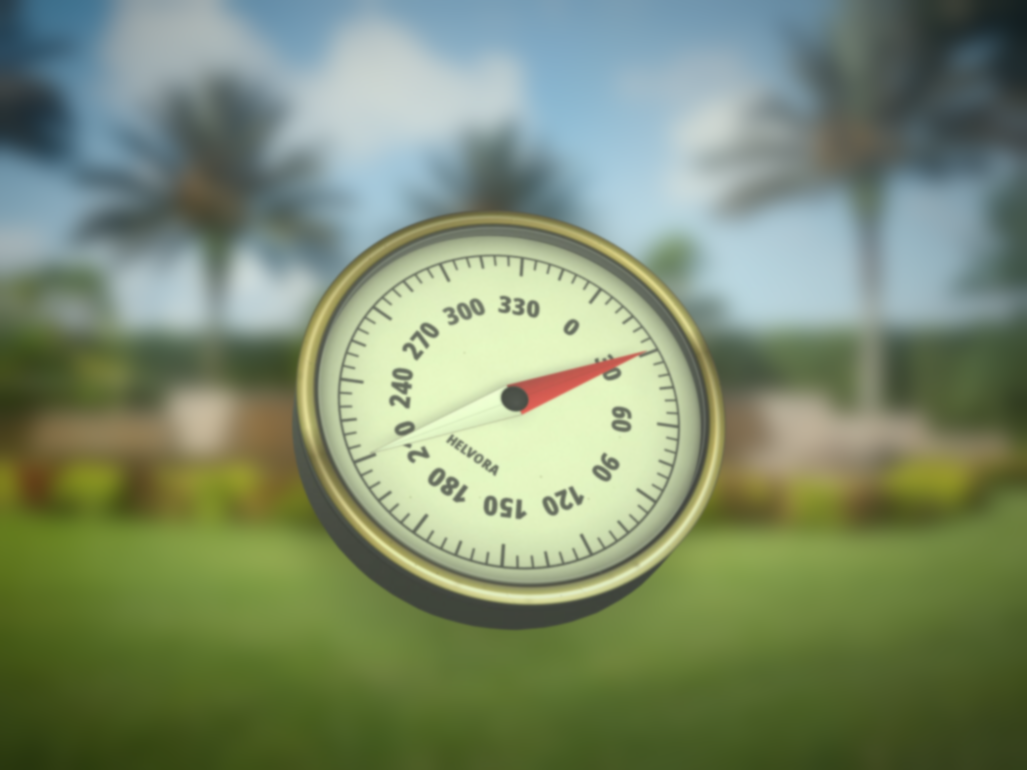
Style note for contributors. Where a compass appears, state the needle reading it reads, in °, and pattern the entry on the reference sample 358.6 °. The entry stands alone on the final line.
30 °
